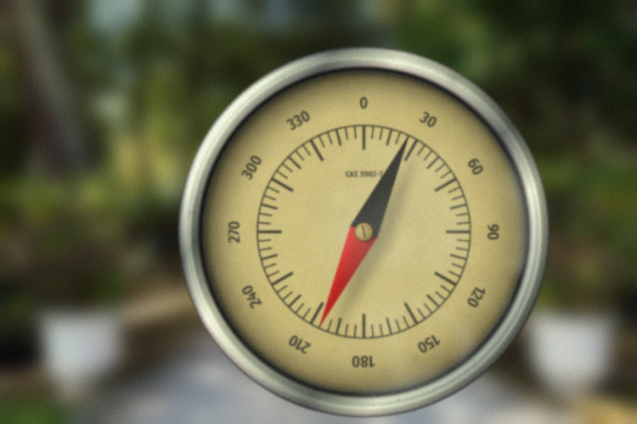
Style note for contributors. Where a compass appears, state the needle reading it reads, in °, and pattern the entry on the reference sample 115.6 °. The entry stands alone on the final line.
205 °
